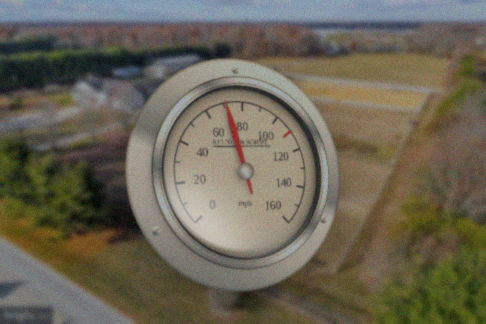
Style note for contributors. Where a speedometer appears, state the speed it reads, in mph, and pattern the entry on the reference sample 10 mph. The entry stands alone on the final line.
70 mph
